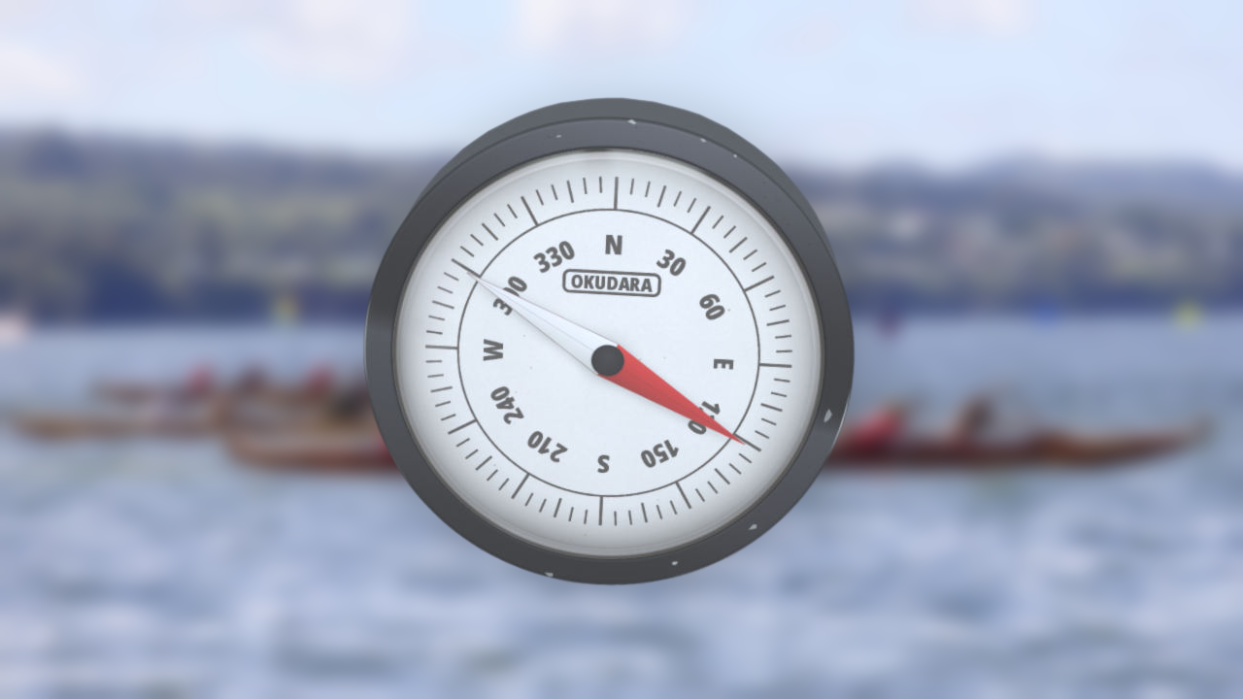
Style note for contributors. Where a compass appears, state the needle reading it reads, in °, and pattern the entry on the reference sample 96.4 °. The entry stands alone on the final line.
120 °
